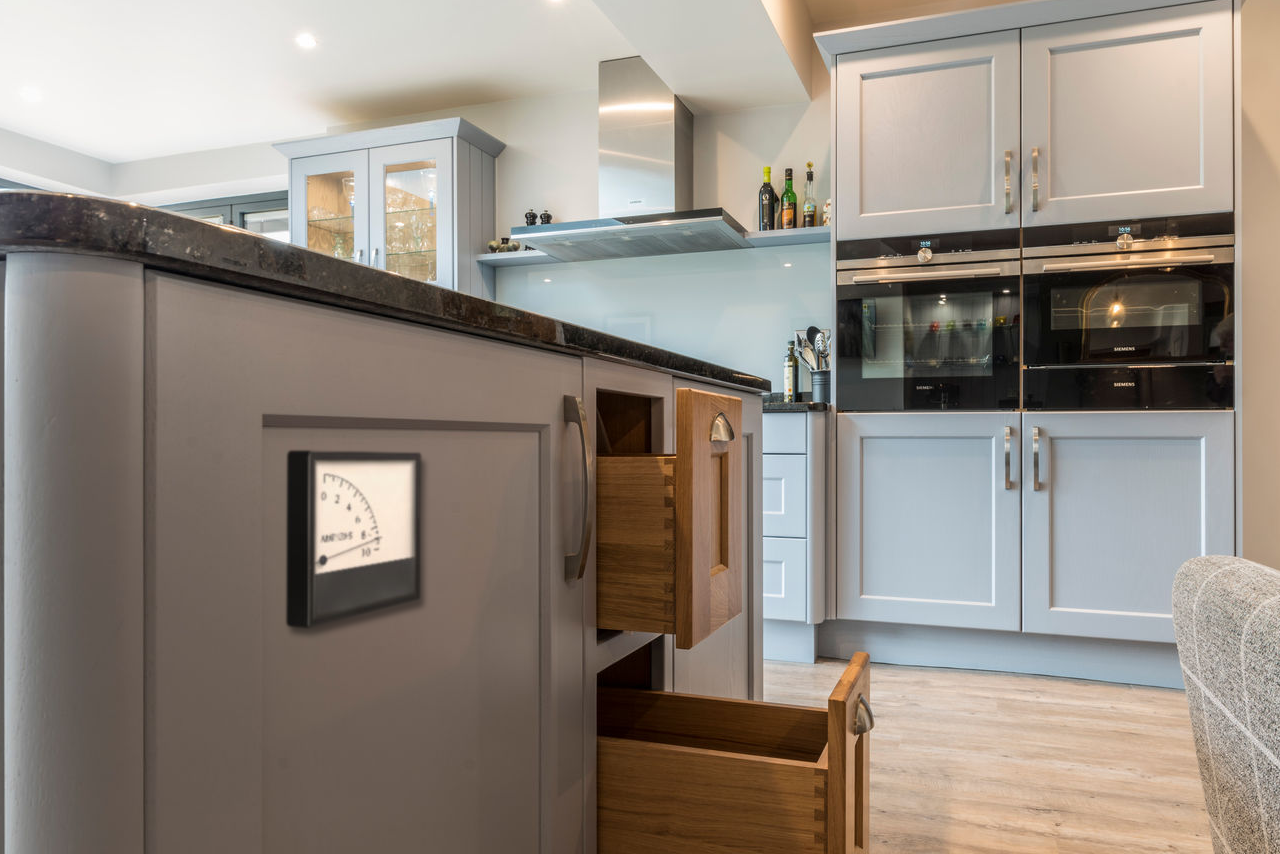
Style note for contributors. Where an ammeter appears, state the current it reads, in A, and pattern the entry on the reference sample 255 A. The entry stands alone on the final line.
9 A
